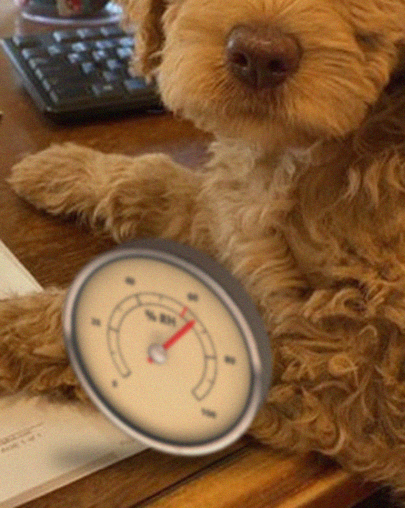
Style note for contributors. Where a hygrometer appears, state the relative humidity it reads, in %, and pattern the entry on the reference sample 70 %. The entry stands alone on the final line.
65 %
